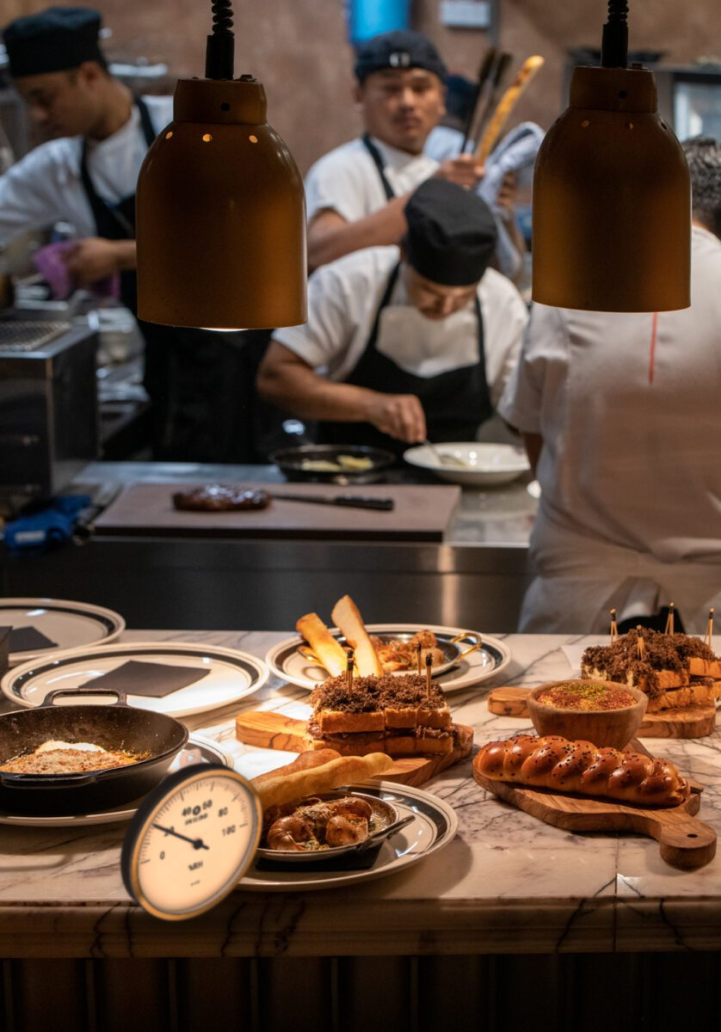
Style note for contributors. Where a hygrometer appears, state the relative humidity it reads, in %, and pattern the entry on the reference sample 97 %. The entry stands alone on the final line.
20 %
